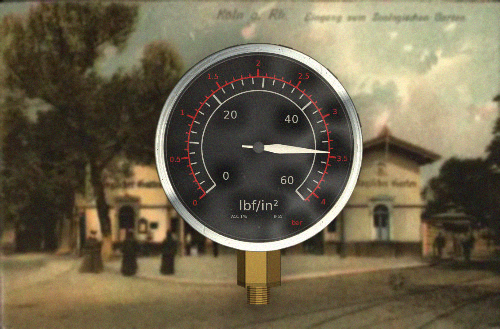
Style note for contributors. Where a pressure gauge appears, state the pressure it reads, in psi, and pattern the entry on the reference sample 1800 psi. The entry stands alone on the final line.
50 psi
